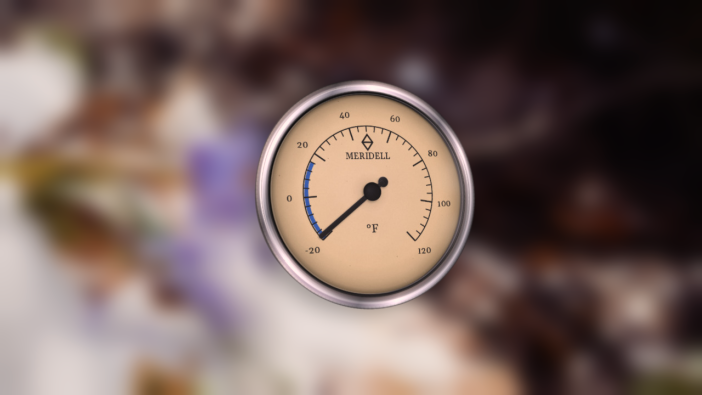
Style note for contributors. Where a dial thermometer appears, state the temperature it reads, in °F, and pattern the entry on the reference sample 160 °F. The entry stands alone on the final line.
-18 °F
